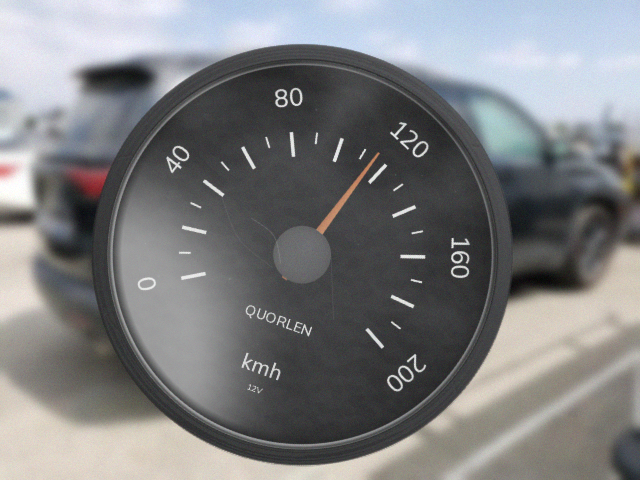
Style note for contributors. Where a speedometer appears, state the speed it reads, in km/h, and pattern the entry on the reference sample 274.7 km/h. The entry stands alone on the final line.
115 km/h
